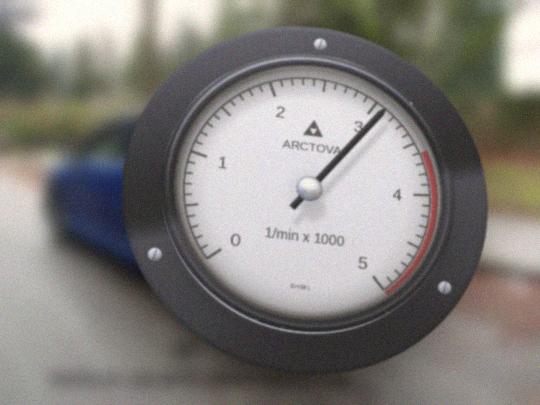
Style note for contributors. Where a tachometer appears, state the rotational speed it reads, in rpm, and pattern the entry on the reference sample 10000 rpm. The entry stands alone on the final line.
3100 rpm
